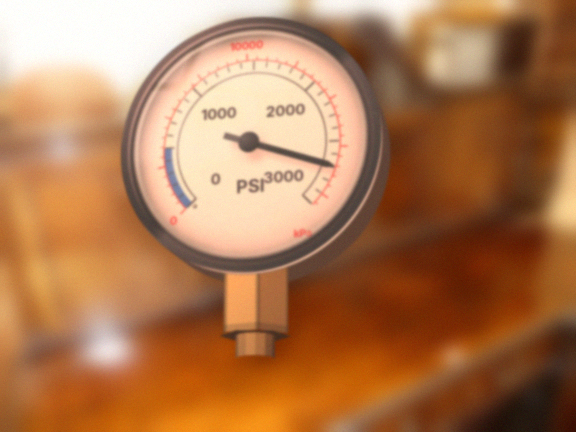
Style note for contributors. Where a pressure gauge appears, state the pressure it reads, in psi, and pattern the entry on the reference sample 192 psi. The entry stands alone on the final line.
2700 psi
